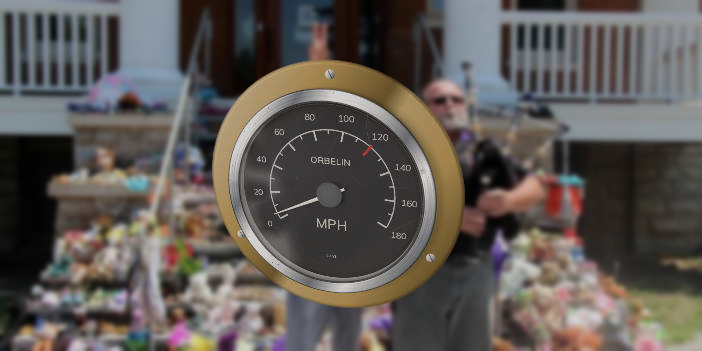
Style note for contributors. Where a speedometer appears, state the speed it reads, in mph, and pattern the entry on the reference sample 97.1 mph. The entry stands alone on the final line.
5 mph
